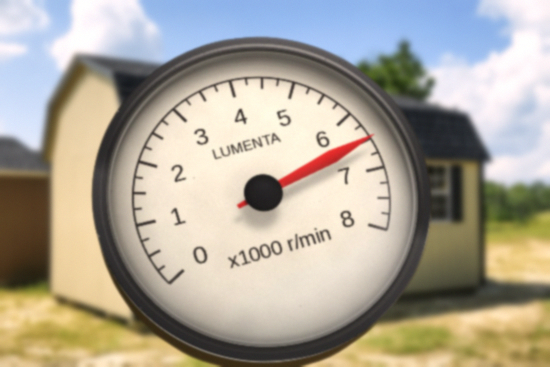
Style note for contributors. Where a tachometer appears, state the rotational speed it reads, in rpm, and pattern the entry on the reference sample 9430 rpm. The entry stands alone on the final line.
6500 rpm
